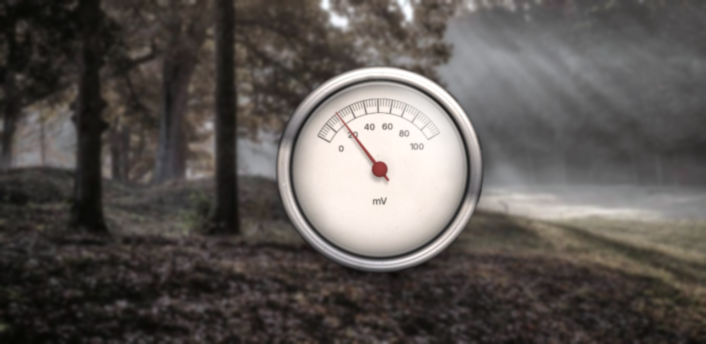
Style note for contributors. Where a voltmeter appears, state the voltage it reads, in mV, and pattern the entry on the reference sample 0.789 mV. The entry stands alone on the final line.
20 mV
